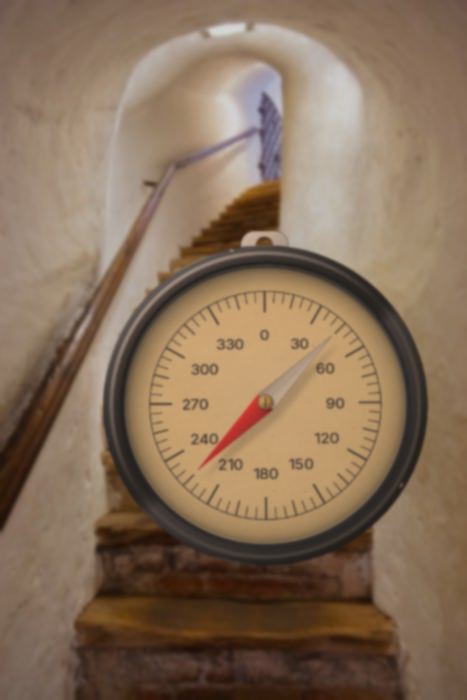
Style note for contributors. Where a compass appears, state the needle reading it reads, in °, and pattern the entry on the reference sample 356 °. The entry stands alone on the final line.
225 °
